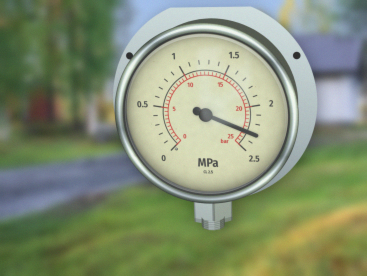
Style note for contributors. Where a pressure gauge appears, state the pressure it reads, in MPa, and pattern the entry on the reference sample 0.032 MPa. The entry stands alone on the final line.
2.3 MPa
